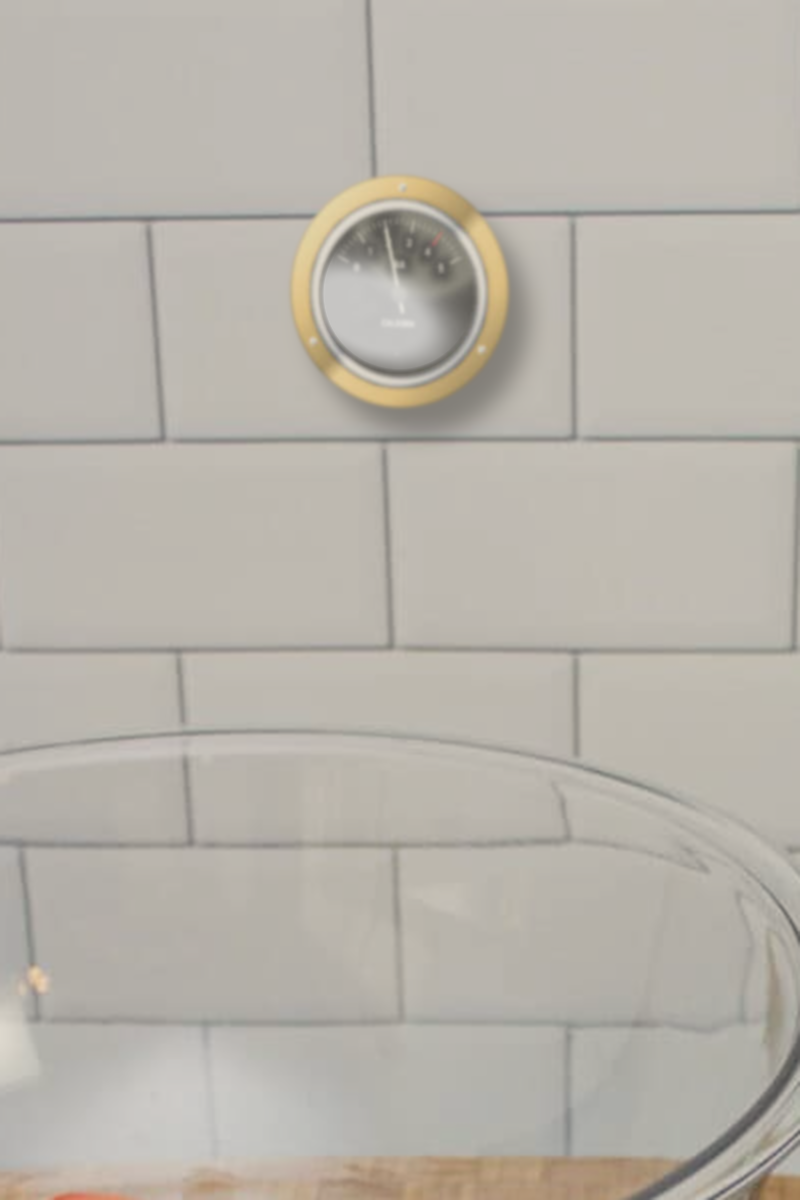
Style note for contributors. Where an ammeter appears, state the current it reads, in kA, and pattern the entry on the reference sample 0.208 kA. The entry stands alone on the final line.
2 kA
